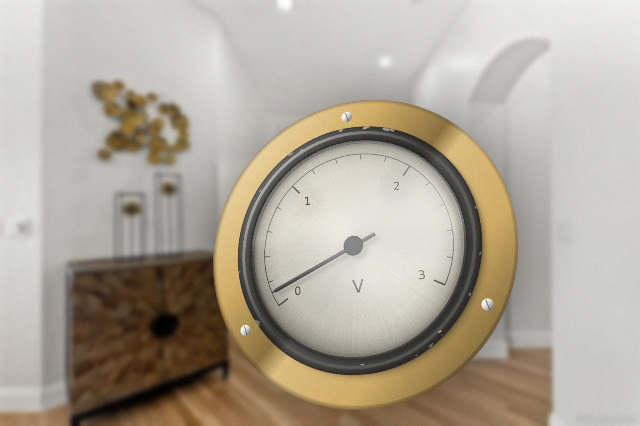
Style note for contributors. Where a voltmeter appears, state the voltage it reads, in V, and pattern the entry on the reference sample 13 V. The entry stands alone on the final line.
0.1 V
